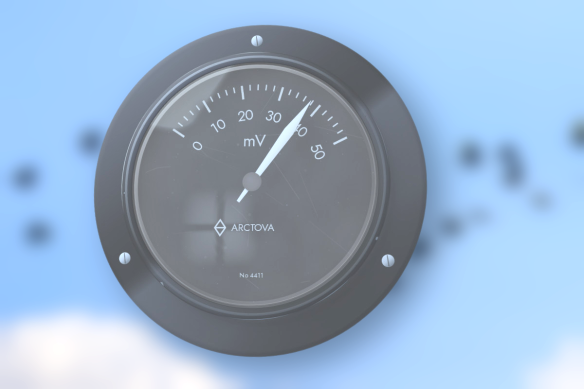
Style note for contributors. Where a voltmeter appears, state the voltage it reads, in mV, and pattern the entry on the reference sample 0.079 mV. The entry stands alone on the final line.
38 mV
